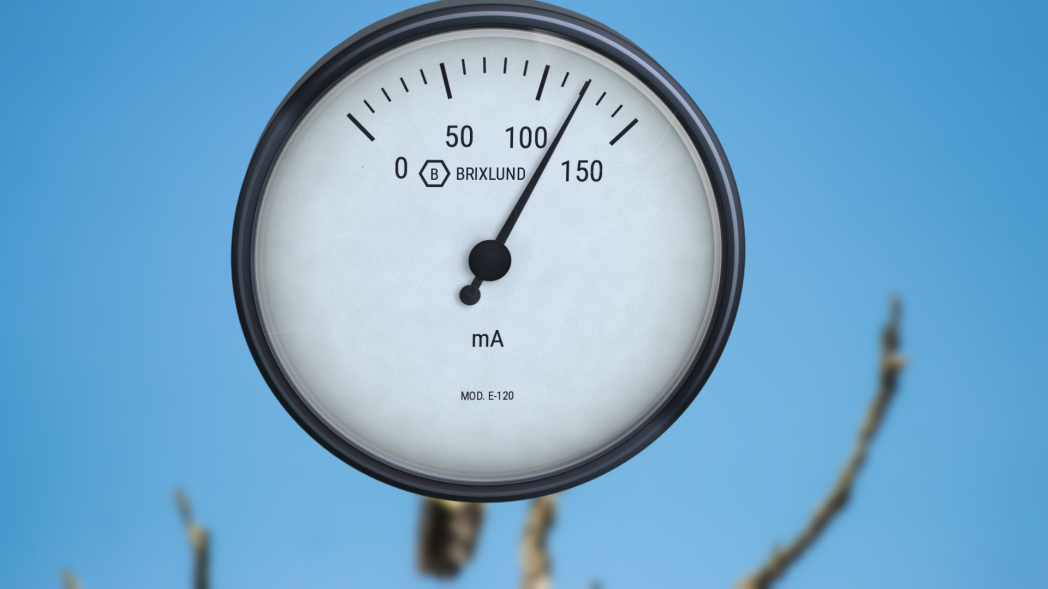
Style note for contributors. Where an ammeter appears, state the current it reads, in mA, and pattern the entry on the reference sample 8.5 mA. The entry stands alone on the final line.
120 mA
